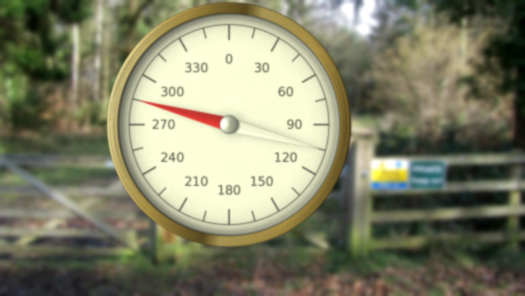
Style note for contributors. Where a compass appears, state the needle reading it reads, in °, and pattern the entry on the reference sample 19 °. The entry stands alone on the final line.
285 °
